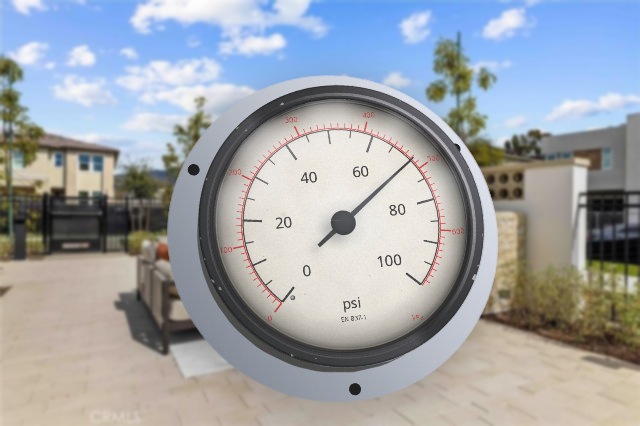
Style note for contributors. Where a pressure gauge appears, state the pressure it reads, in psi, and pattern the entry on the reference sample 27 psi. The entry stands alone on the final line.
70 psi
